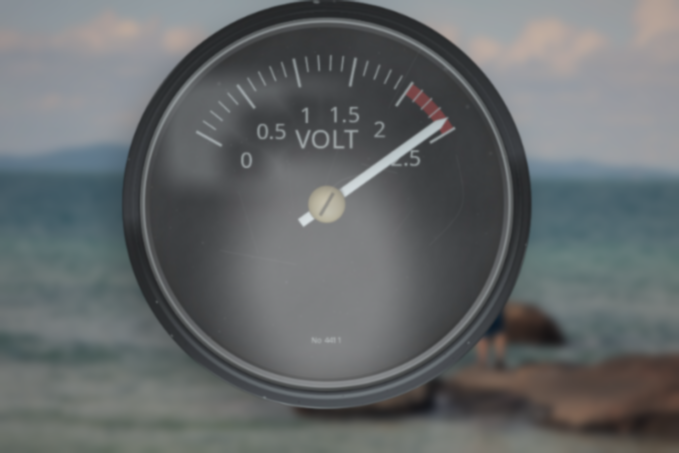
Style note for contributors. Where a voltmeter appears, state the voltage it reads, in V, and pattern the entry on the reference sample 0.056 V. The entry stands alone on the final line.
2.4 V
